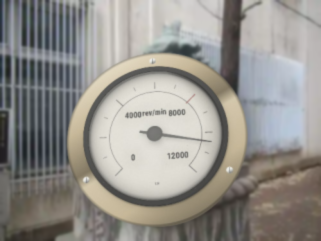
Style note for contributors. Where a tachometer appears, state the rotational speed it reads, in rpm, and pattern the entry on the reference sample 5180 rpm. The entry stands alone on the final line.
10500 rpm
